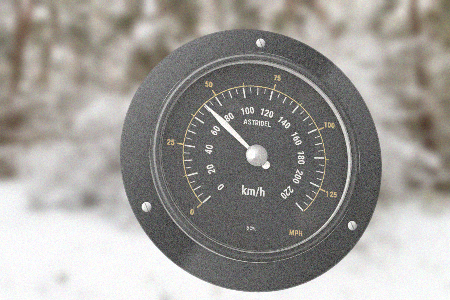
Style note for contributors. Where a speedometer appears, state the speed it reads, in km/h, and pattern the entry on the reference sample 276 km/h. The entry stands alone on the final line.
70 km/h
